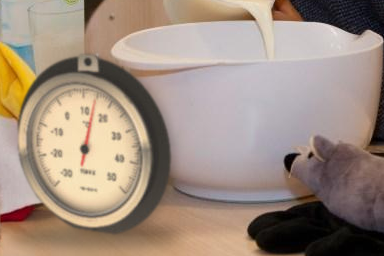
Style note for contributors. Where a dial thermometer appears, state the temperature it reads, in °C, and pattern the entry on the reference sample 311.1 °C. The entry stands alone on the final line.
15 °C
